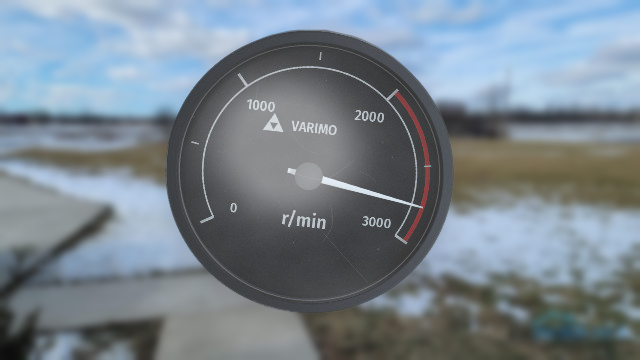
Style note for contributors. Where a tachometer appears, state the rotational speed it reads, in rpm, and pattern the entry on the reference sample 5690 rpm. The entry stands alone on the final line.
2750 rpm
